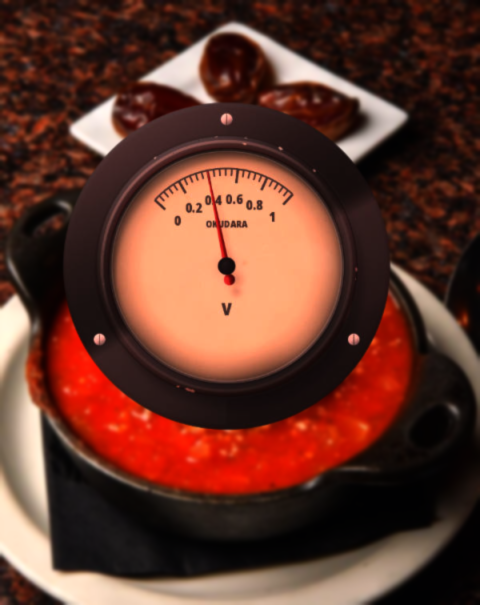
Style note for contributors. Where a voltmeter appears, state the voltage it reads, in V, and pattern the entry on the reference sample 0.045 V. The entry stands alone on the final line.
0.4 V
